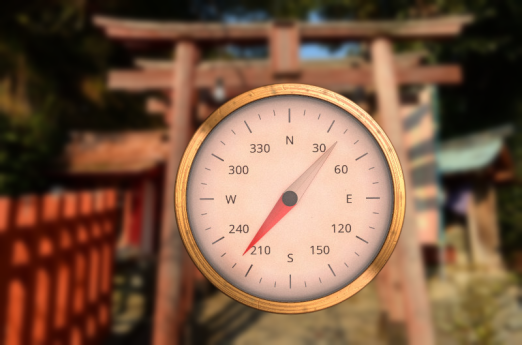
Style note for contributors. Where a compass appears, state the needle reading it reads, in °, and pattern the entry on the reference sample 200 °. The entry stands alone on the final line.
220 °
